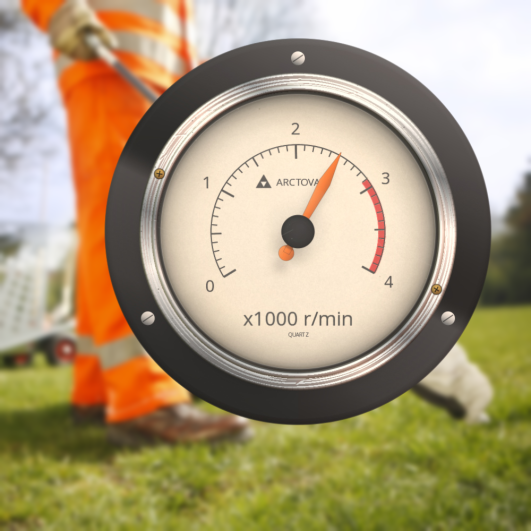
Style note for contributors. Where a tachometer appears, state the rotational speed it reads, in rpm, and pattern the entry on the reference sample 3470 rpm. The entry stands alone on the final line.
2500 rpm
